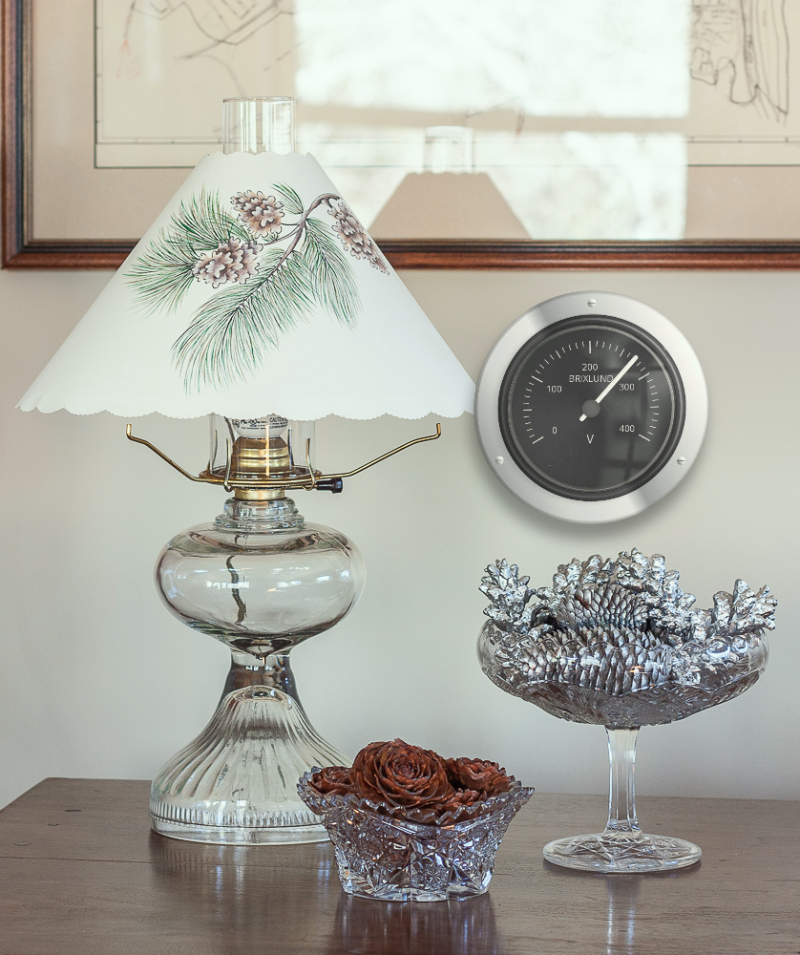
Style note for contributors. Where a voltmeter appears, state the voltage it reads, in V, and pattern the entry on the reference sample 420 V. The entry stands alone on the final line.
270 V
